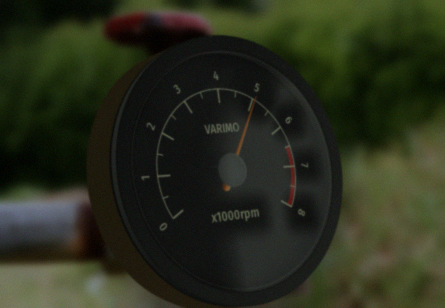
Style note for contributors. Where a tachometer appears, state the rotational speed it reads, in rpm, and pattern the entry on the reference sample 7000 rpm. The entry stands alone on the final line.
5000 rpm
